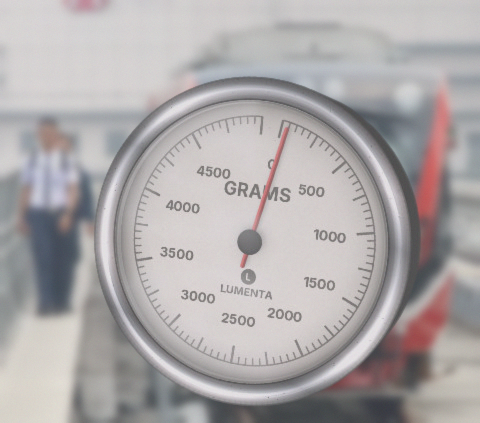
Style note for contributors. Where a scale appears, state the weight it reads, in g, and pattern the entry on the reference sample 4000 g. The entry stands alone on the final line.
50 g
